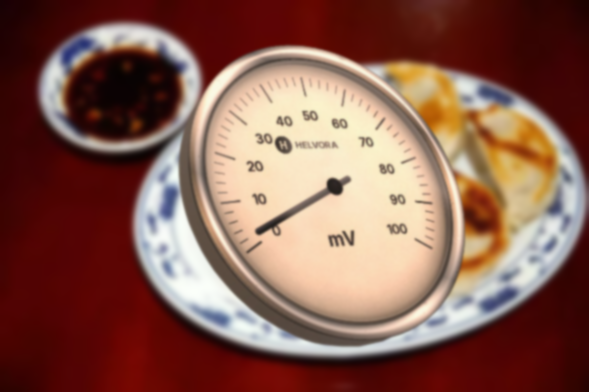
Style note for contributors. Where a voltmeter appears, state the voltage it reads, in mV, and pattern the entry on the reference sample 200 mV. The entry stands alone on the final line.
2 mV
